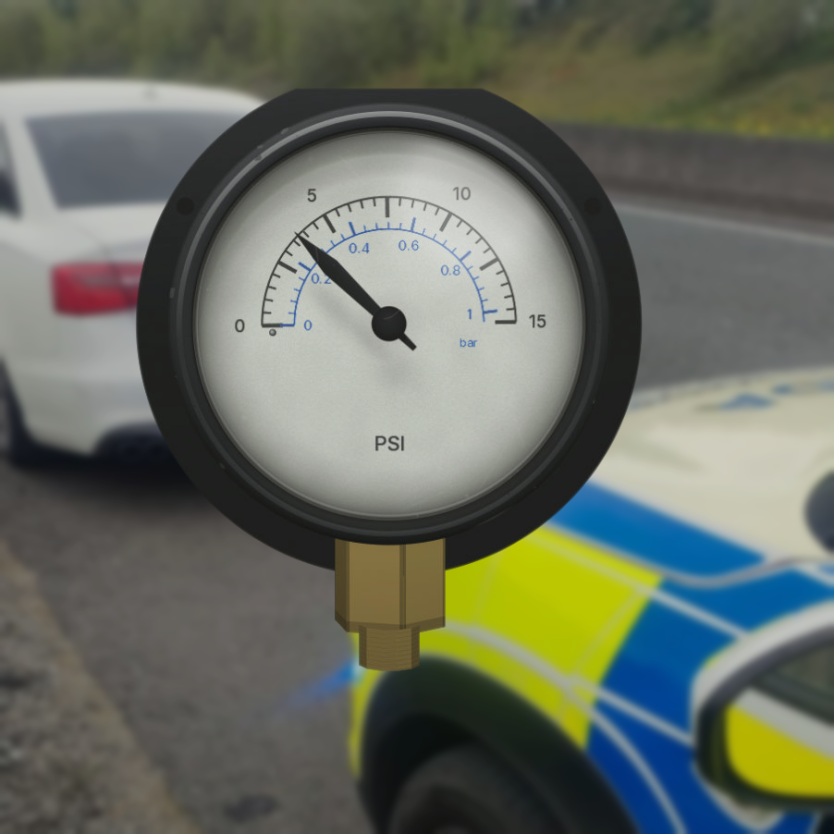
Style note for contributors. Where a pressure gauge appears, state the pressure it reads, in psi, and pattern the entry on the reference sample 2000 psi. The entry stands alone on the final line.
3.75 psi
